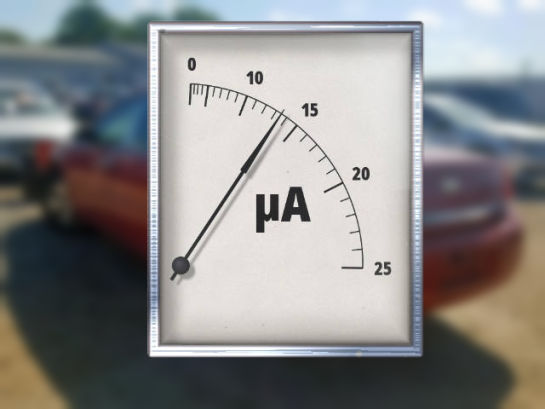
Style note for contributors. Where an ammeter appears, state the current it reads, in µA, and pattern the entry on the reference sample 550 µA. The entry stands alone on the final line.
13.5 µA
